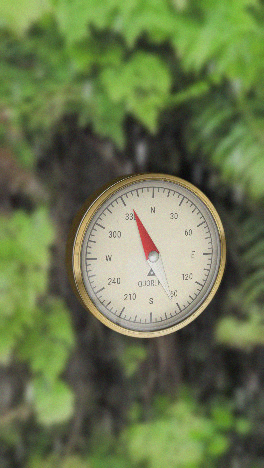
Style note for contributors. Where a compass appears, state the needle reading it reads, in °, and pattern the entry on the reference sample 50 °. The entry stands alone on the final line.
335 °
